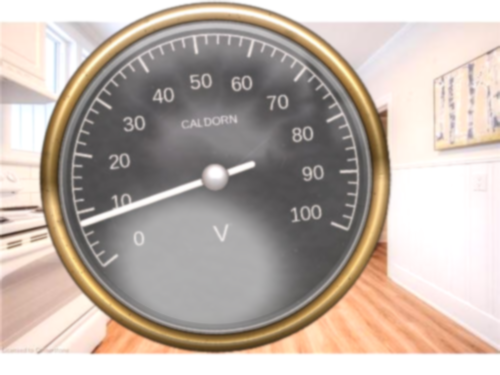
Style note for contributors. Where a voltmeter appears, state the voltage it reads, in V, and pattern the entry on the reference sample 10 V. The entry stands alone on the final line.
8 V
